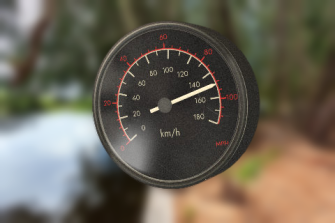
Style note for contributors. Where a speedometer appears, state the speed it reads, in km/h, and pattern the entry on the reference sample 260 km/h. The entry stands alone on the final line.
150 km/h
